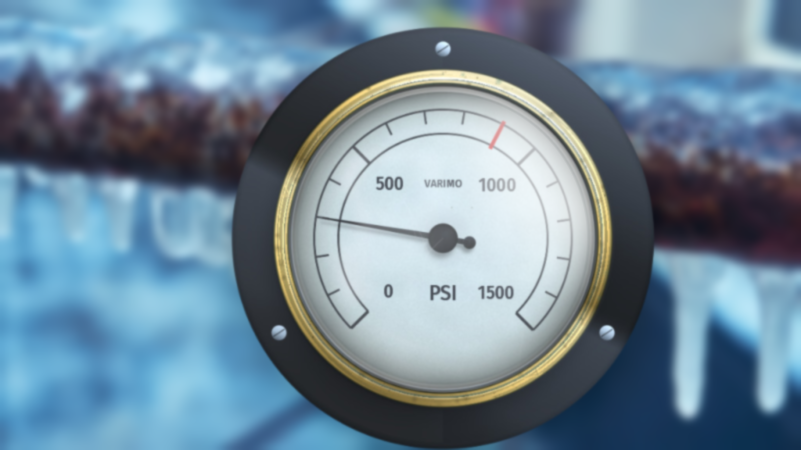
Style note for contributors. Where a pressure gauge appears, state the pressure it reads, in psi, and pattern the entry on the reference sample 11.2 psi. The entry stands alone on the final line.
300 psi
